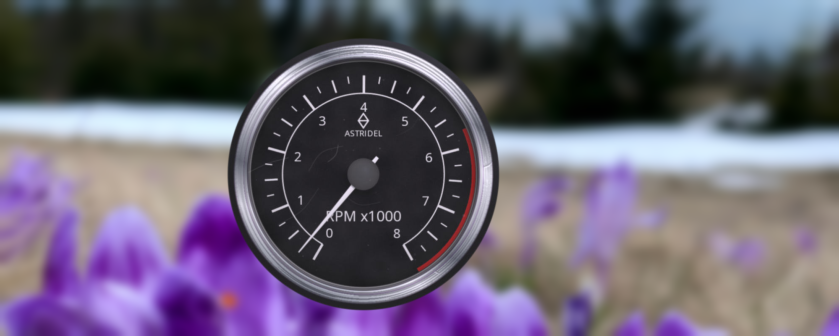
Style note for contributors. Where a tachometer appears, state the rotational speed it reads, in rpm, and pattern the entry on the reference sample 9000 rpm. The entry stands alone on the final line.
250 rpm
